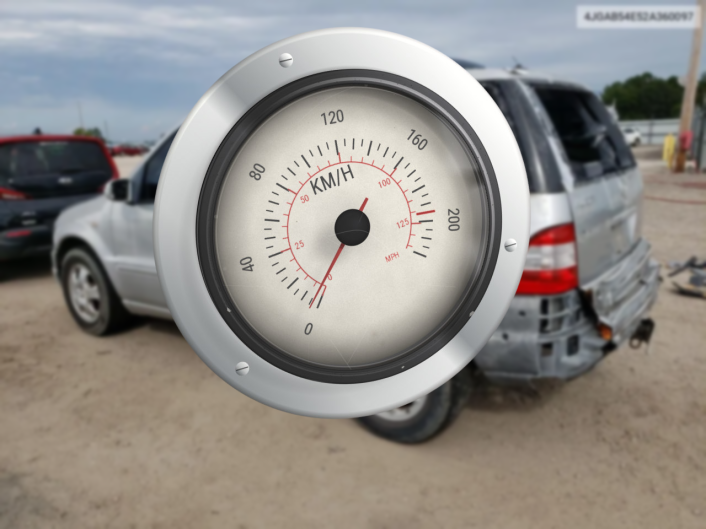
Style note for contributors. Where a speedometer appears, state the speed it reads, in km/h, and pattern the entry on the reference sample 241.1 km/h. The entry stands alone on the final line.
5 km/h
